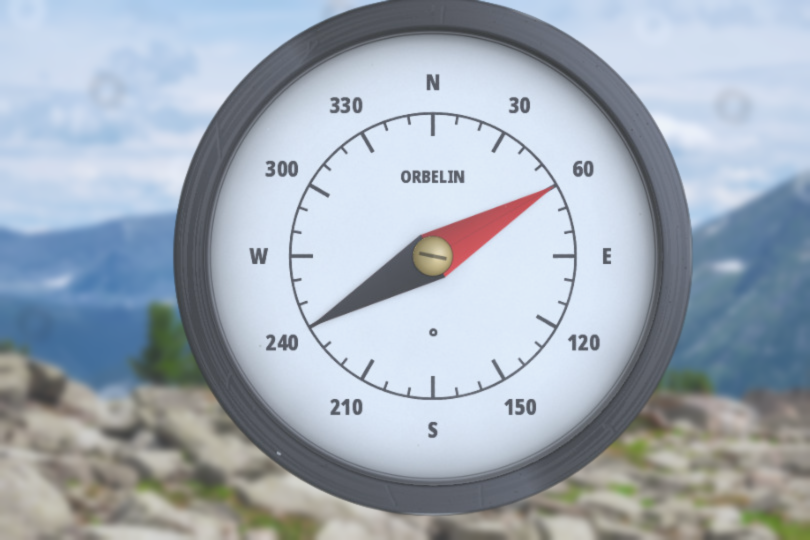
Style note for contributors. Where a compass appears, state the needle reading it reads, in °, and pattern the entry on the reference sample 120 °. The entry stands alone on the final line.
60 °
